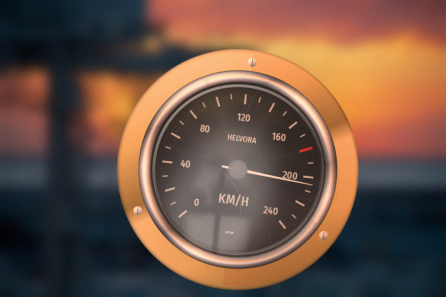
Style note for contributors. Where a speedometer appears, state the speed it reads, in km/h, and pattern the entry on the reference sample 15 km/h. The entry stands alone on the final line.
205 km/h
